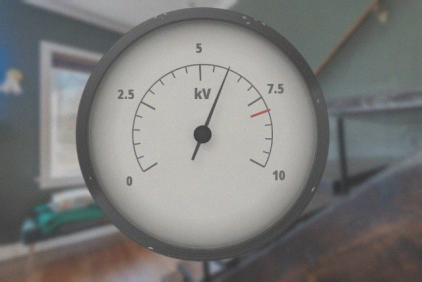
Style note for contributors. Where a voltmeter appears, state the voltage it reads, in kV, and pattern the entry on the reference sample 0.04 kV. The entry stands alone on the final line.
6 kV
